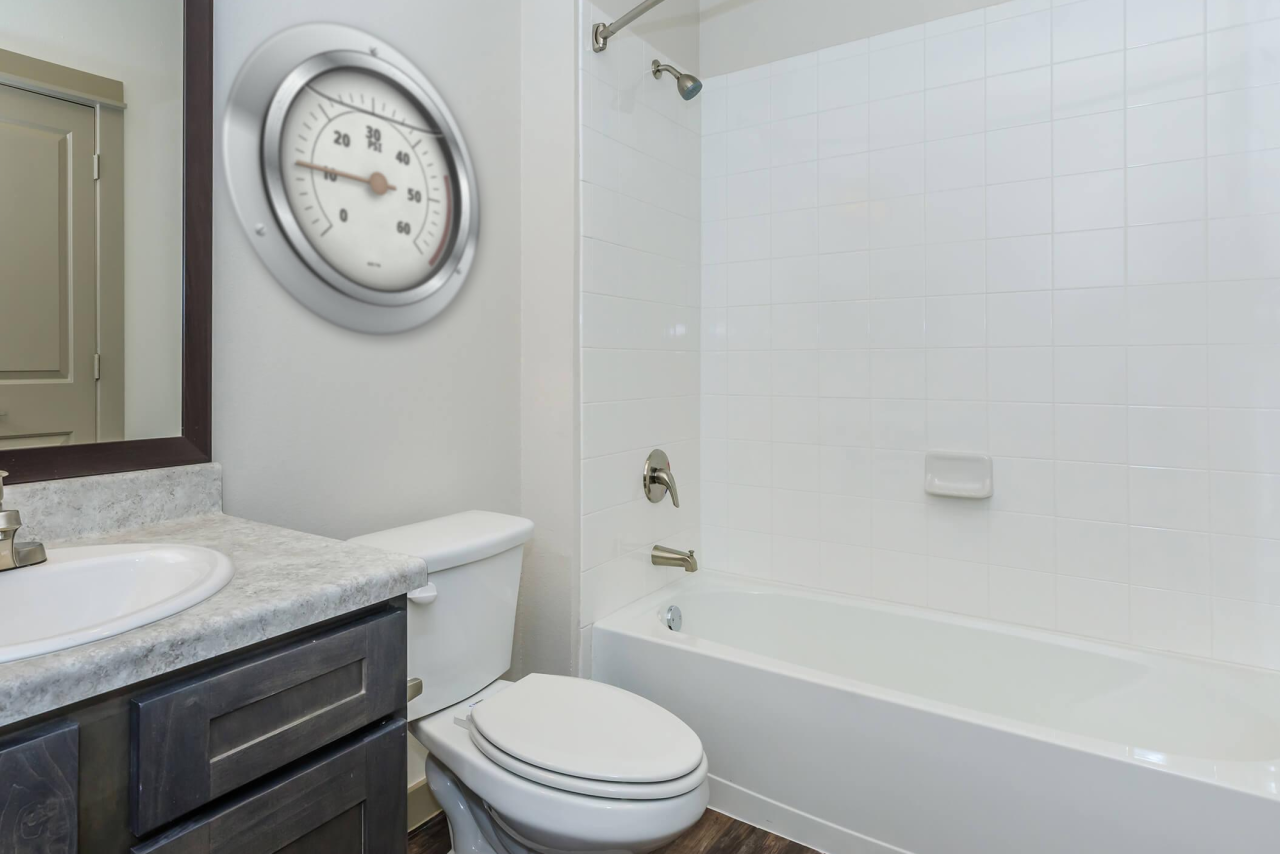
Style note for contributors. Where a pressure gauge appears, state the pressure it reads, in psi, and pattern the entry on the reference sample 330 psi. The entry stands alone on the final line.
10 psi
